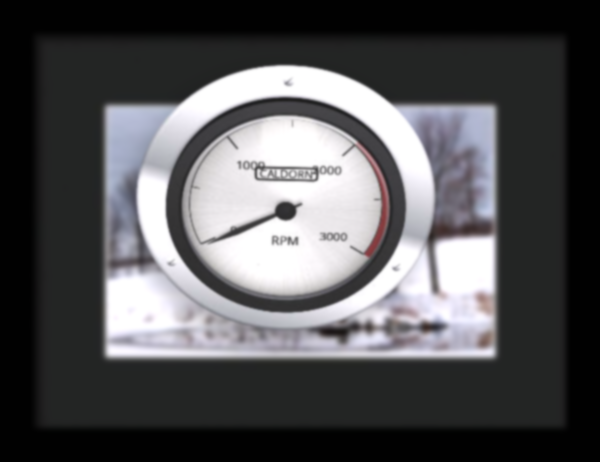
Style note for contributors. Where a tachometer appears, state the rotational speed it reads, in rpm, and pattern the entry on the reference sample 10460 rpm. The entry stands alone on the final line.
0 rpm
